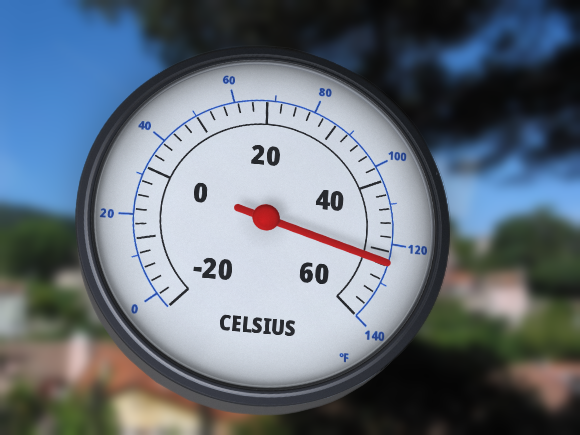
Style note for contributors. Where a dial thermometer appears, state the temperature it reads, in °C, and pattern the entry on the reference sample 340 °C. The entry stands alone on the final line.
52 °C
